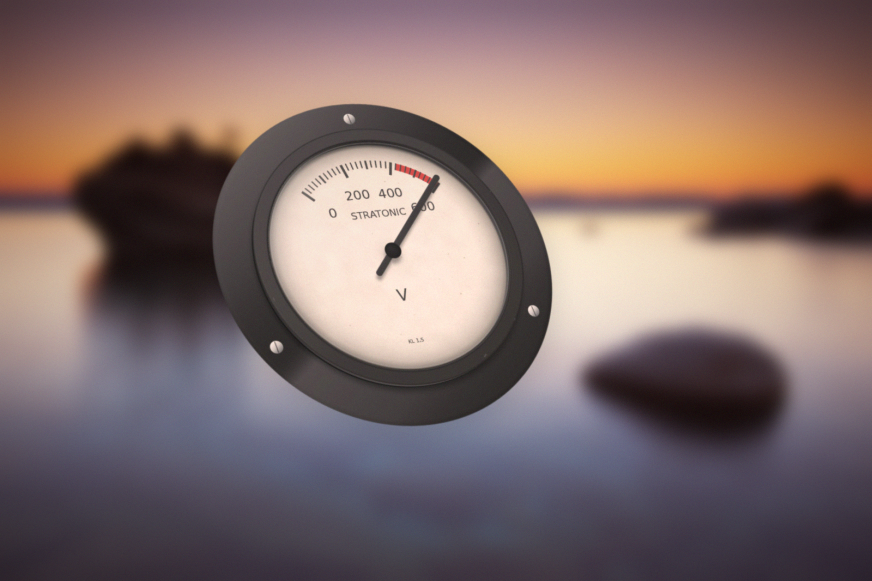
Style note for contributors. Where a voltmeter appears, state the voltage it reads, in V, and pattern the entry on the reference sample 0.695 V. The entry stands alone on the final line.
580 V
